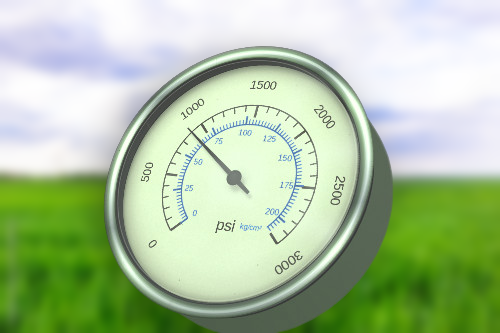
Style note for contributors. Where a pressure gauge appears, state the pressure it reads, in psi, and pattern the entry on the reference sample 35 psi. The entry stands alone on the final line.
900 psi
